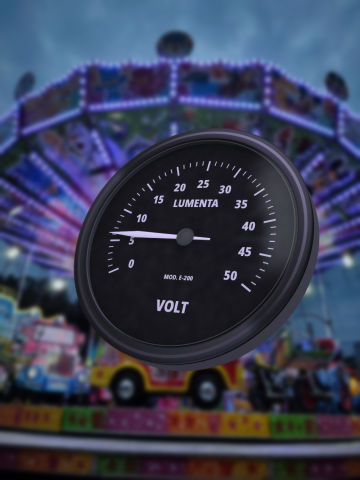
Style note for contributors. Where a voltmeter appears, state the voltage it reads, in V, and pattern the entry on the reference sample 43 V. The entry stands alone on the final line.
6 V
